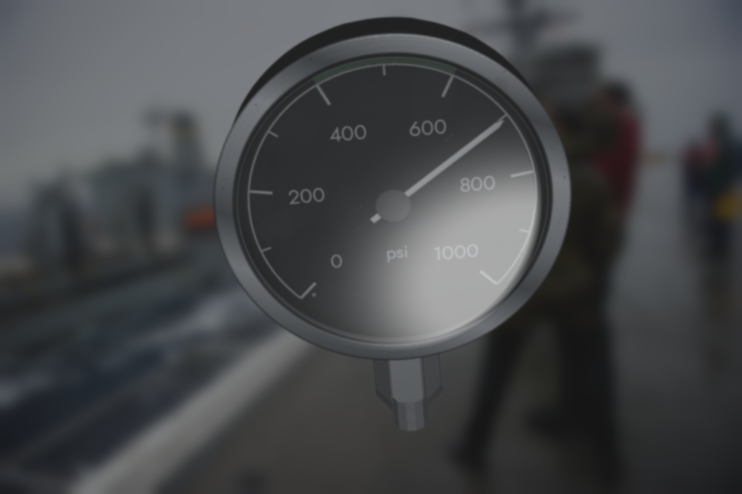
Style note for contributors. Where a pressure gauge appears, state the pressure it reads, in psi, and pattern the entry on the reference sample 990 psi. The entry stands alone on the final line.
700 psi
